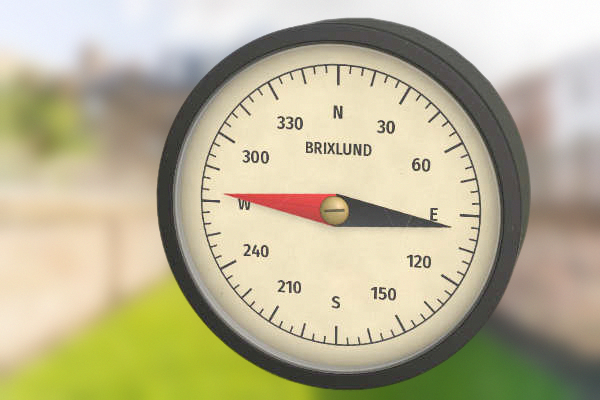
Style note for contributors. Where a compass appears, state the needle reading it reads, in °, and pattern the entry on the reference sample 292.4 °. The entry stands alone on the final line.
275 °
